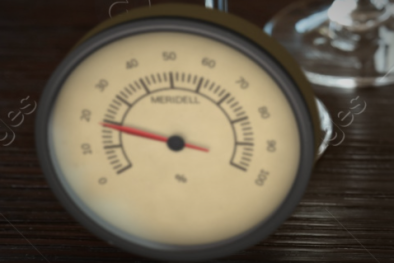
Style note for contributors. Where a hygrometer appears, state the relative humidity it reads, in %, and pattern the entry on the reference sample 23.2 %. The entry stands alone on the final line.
20 %
